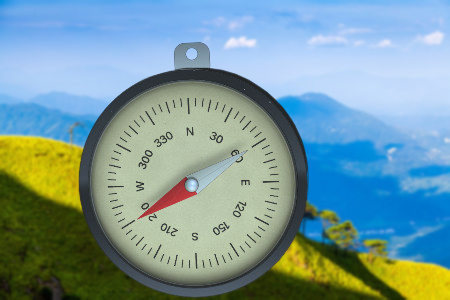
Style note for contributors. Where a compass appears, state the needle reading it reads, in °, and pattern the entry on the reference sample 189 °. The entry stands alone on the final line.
240 °
